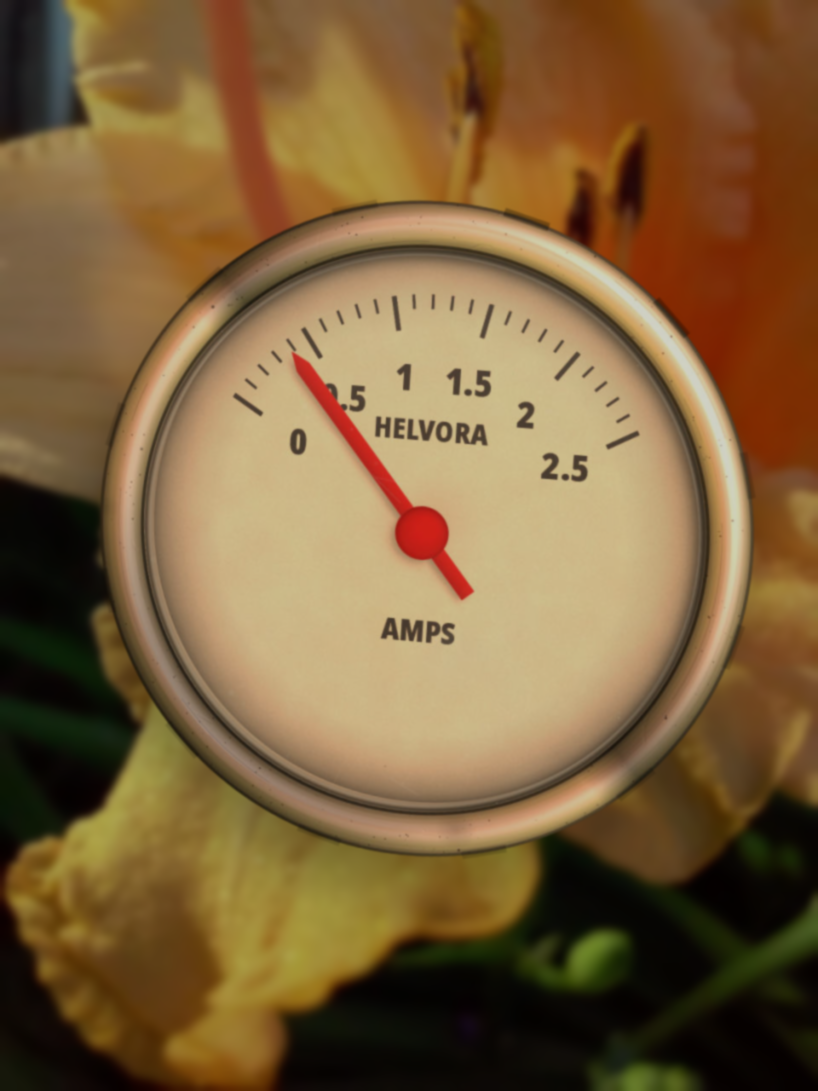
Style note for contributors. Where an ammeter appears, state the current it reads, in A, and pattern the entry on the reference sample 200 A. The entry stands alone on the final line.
0.4 A
